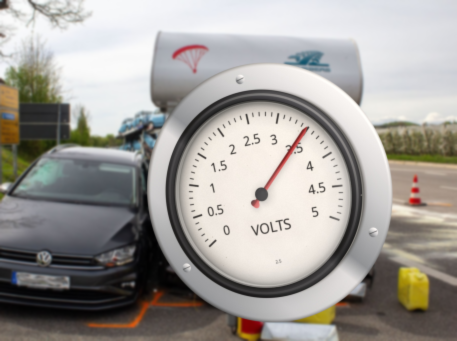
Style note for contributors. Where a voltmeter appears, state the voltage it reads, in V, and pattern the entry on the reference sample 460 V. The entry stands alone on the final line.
3.5 V
